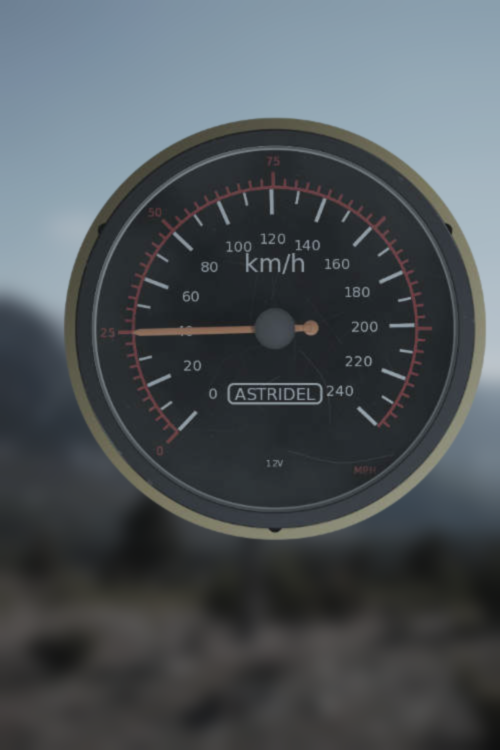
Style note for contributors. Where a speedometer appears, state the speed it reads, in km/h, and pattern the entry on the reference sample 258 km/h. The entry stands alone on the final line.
40 km/h
